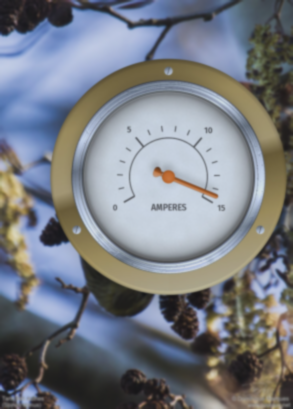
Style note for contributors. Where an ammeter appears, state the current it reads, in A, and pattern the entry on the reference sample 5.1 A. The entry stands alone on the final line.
14.5 A
